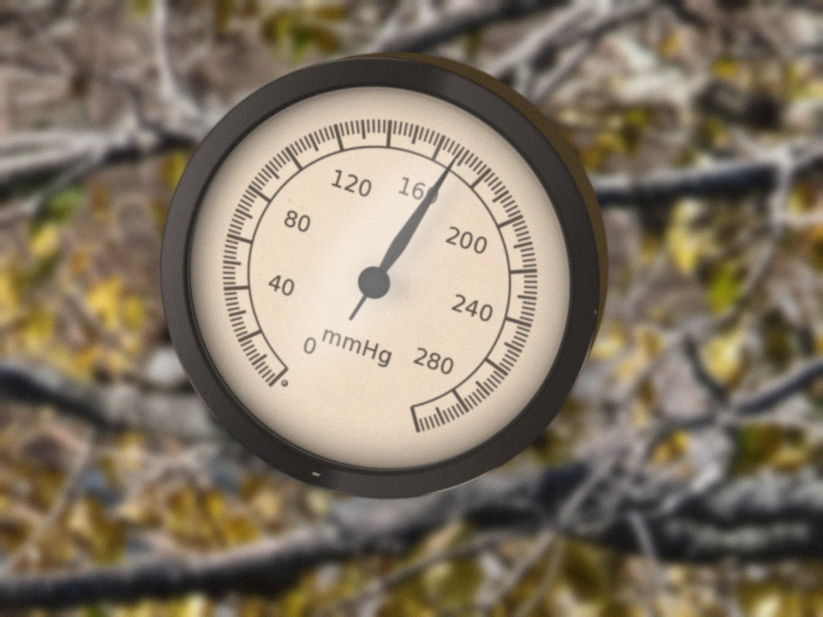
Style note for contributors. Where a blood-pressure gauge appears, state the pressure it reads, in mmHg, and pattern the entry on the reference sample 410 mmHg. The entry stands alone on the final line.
168 mmHg
